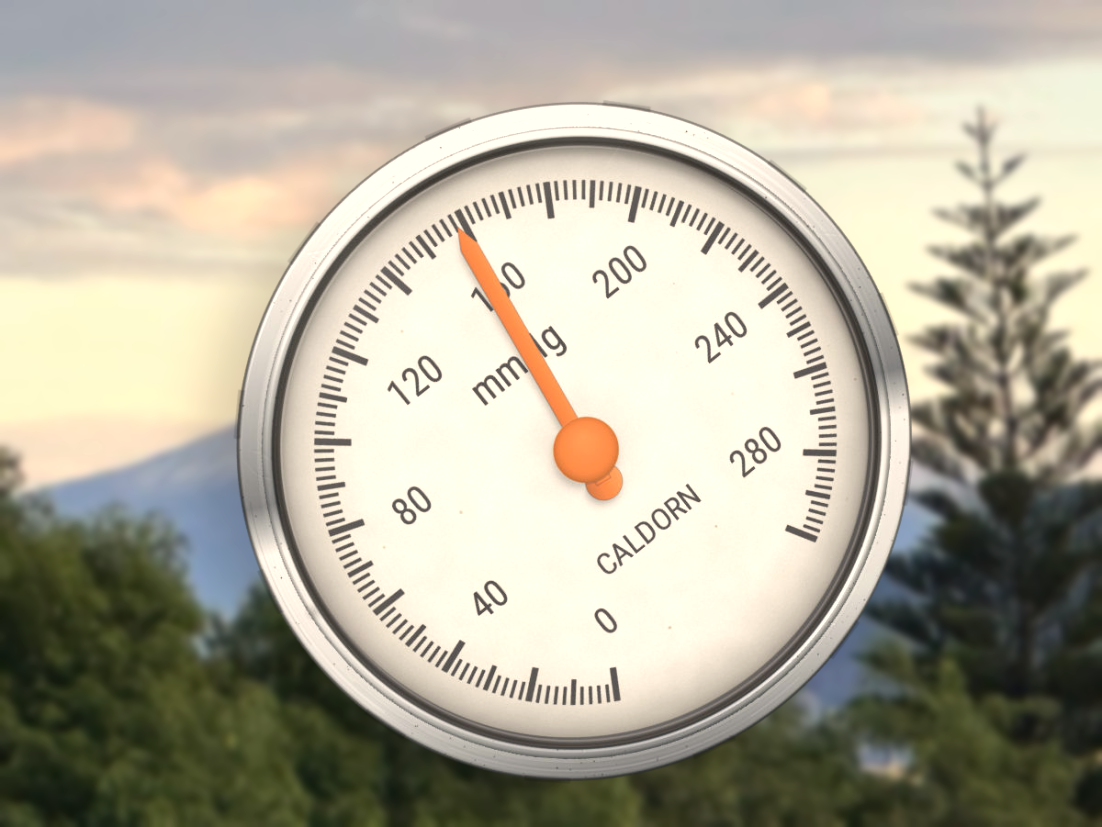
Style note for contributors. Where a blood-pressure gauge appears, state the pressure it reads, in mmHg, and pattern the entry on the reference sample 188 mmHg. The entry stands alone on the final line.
158 mmHg
